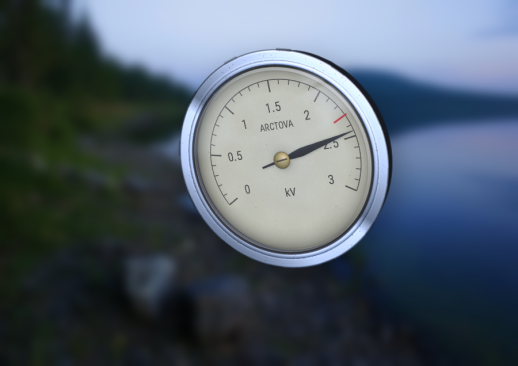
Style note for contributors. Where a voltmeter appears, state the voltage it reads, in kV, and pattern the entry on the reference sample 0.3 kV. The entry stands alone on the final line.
2.45 kV
